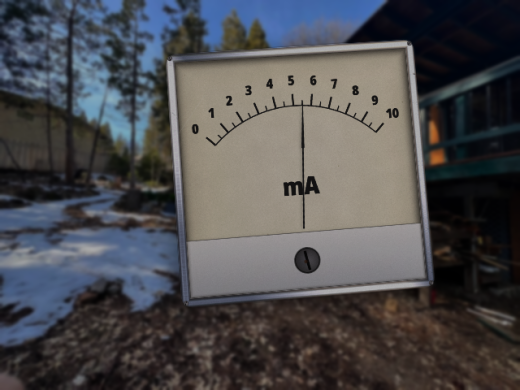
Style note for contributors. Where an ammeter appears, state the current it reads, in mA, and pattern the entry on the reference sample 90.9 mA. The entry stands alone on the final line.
5.5 mA
